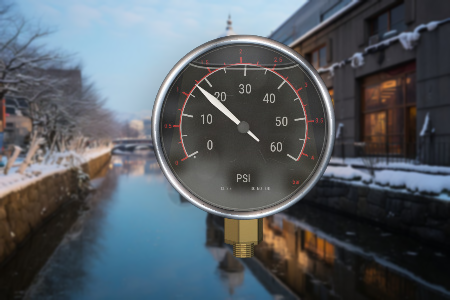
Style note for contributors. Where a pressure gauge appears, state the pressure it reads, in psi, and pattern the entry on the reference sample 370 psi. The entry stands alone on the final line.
17.5 psi
